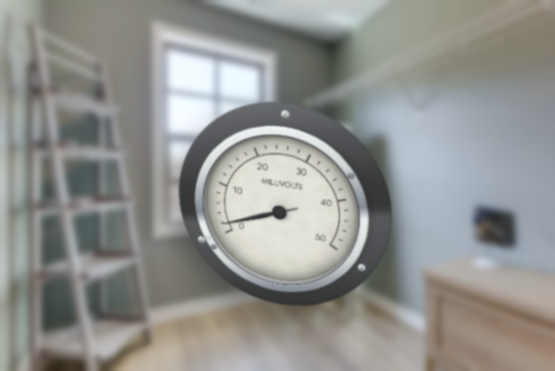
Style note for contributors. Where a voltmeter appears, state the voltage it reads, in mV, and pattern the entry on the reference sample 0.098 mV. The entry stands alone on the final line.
2 mV
